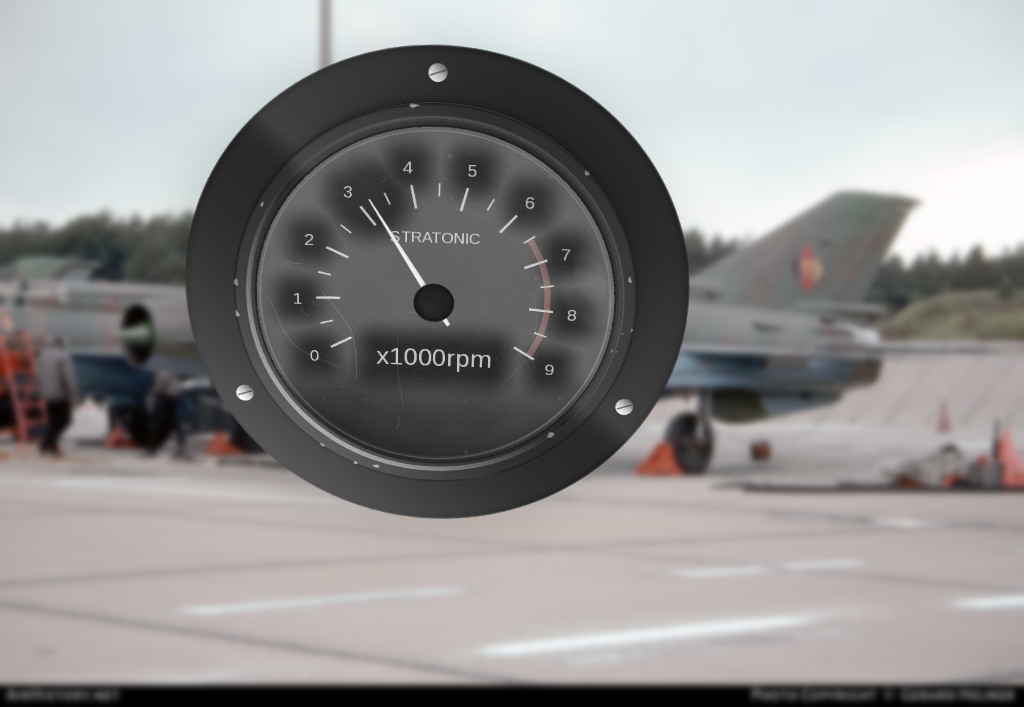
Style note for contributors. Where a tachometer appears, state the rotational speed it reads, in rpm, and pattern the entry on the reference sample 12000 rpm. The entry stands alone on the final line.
3250 rpm
